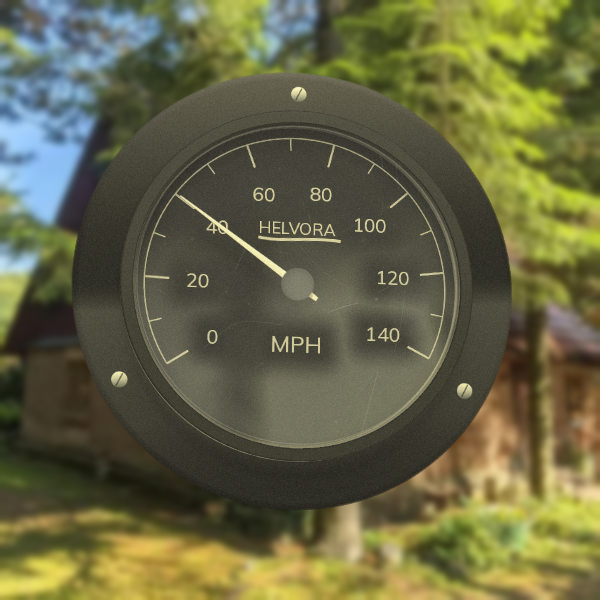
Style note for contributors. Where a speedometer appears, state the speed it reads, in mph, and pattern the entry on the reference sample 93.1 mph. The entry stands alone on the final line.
40 mph
